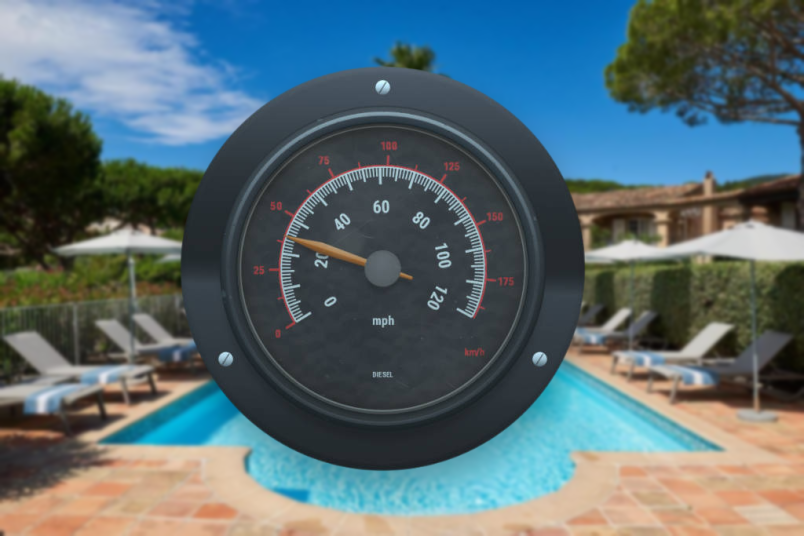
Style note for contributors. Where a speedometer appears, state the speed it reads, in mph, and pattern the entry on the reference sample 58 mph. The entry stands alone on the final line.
25 mph
